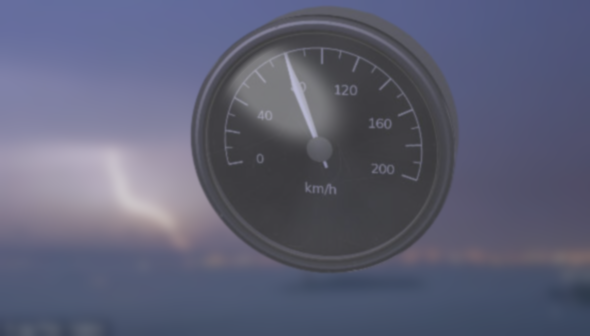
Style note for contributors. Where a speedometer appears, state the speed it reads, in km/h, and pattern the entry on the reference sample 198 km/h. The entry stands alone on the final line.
80 km/h
